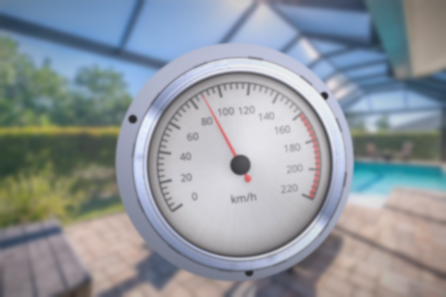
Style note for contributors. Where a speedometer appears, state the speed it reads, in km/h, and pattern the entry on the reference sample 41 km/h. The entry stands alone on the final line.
88 km/h
